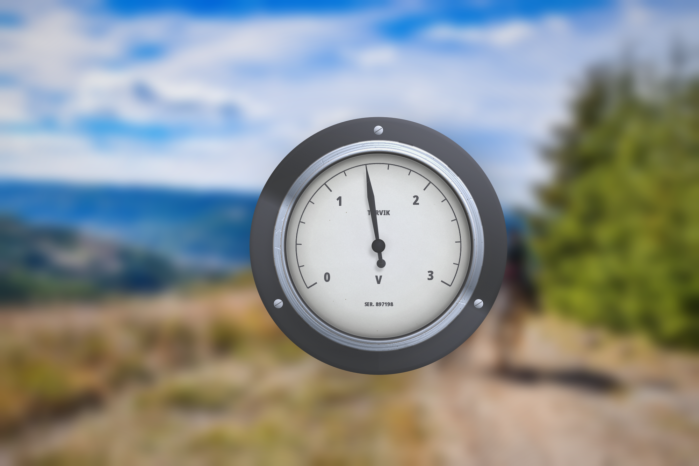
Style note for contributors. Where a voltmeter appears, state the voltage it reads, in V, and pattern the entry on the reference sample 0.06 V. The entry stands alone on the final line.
1.4 V
